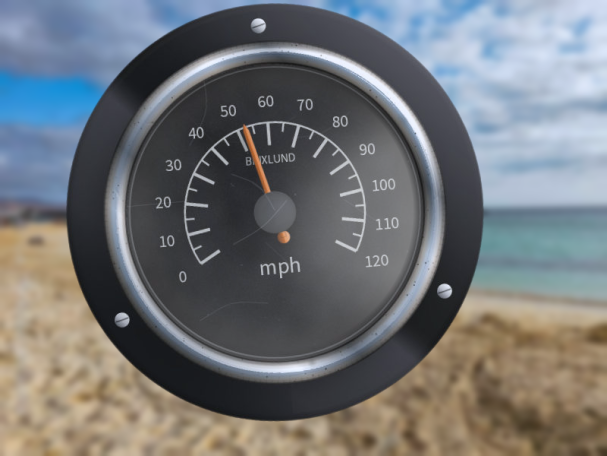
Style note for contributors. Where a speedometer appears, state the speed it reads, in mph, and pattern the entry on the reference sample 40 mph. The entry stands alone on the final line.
52.5 mph
